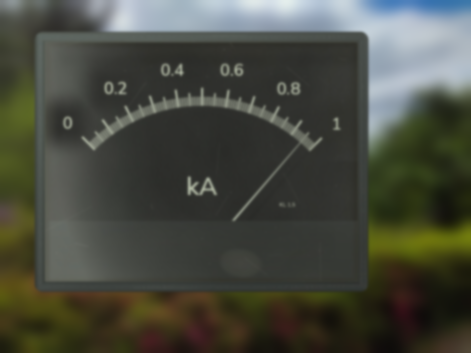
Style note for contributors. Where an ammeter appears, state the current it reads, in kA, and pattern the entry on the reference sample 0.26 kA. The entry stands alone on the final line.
0.95 kA
